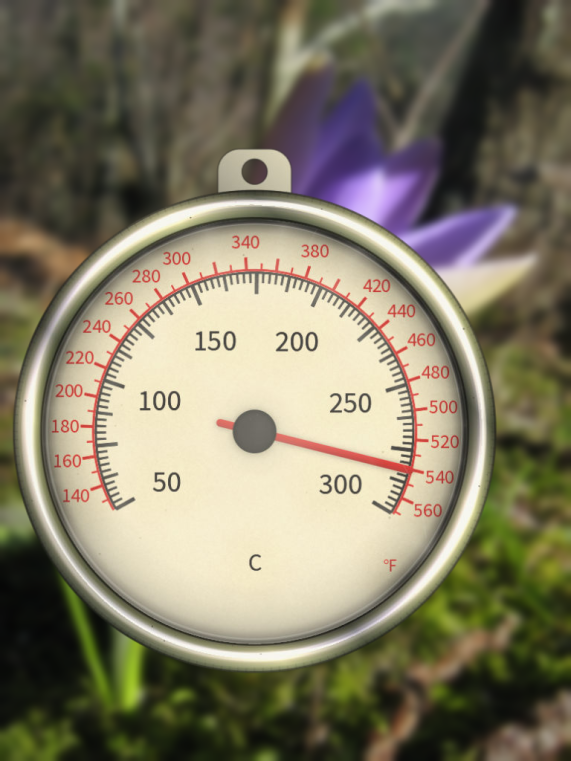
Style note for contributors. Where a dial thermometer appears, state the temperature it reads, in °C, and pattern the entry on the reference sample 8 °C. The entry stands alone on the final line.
282.5 °C
